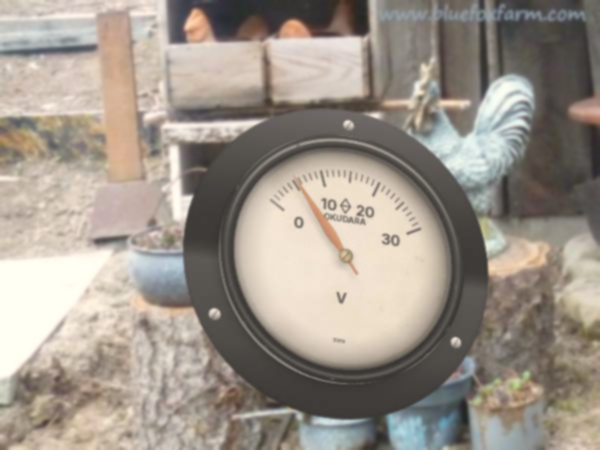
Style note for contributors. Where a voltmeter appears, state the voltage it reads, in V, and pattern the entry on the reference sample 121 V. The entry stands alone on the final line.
5 V
